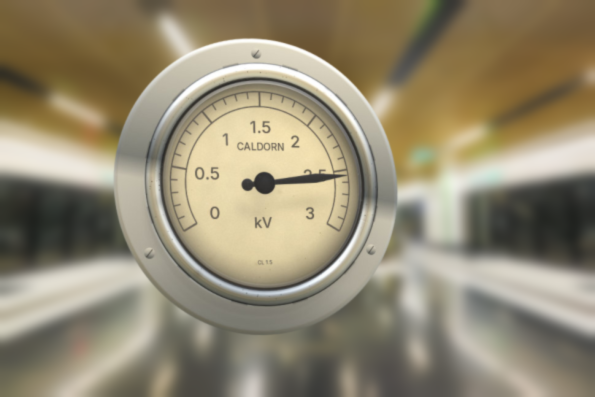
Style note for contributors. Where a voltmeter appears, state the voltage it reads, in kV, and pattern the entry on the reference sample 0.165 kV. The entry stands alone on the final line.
2.55 kV
